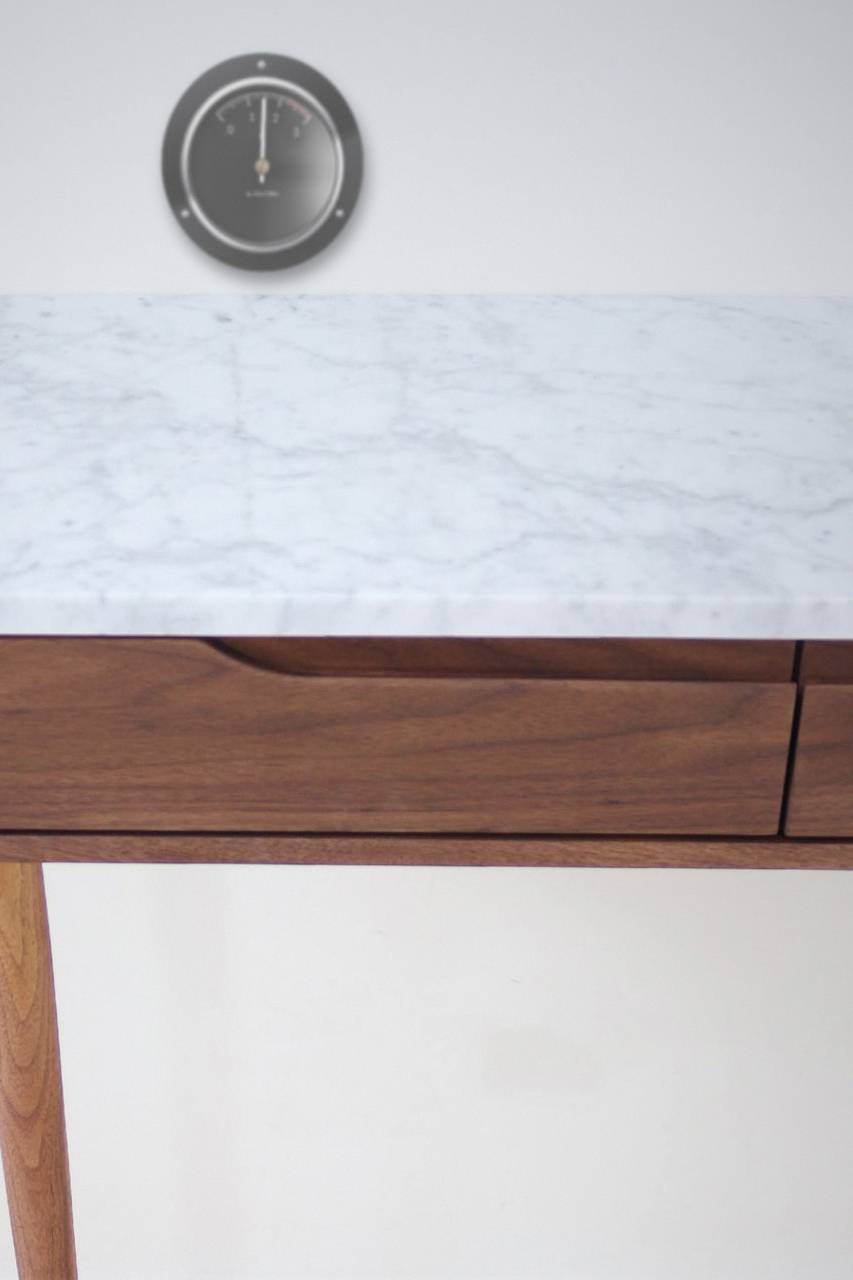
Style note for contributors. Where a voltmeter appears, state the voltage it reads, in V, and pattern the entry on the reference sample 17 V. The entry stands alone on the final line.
1.5 V
